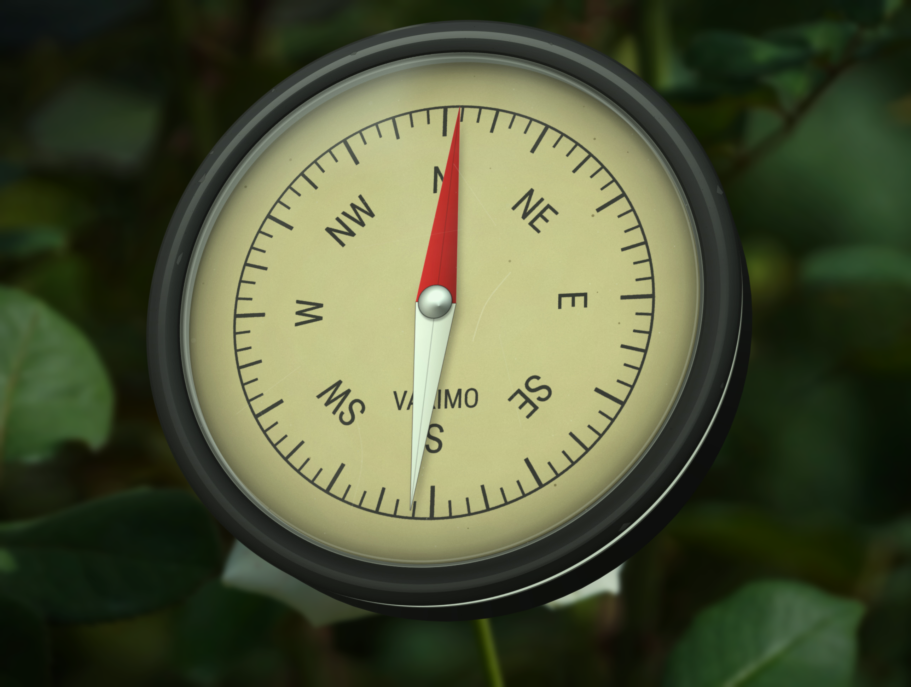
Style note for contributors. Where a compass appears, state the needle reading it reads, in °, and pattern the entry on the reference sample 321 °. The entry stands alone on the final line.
5 °
